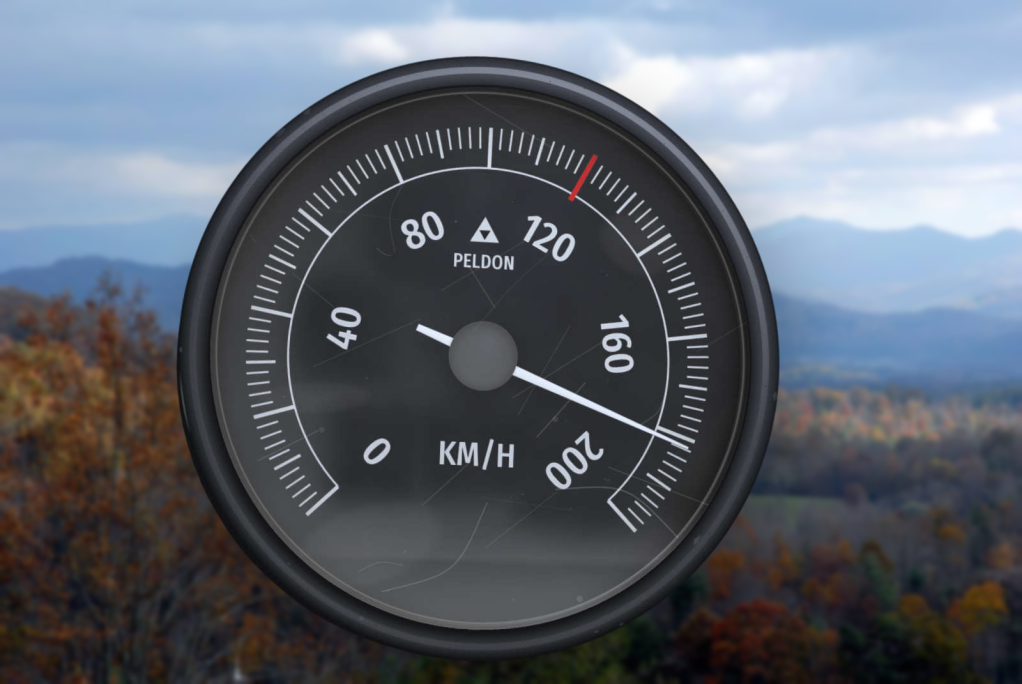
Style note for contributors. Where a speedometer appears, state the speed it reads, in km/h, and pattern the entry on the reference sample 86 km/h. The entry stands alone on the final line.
182 km/h
